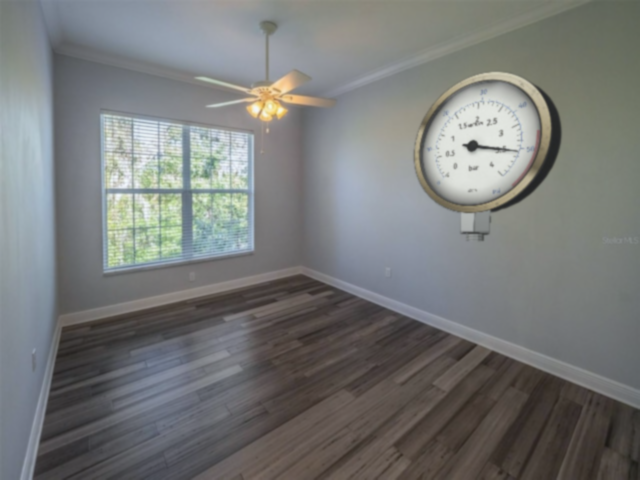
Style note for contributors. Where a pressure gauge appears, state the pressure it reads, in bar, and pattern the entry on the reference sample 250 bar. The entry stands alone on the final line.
3.5 bar
